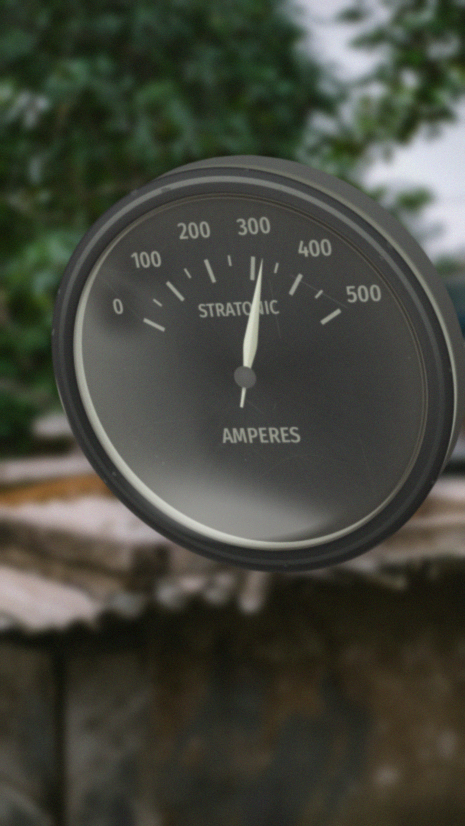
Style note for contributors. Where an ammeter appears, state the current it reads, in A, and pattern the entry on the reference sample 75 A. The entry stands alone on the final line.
325 A
